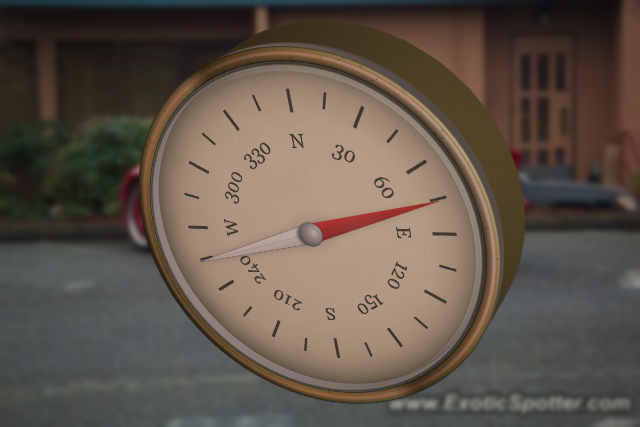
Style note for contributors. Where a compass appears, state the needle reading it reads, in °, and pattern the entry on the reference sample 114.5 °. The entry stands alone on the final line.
75 °
